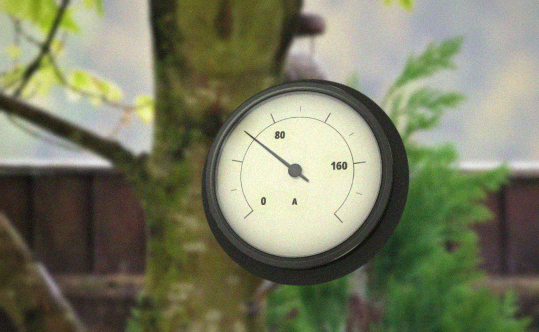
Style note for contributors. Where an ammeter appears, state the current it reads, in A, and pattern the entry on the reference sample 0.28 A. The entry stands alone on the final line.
60 A
